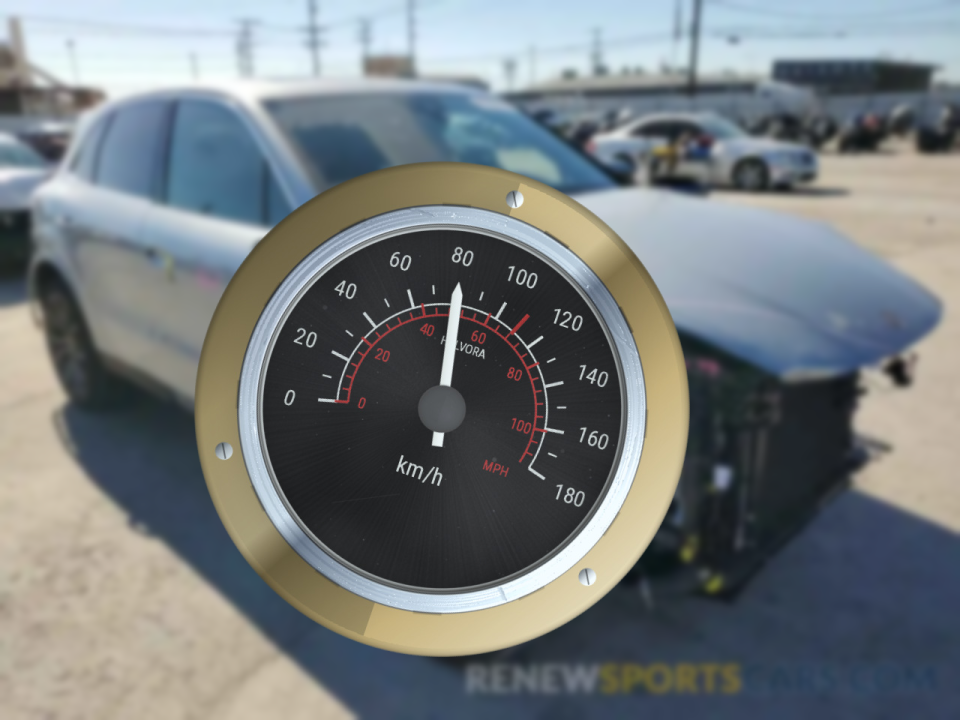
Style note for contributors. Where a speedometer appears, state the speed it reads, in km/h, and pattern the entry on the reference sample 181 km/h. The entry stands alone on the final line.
80 km/h
